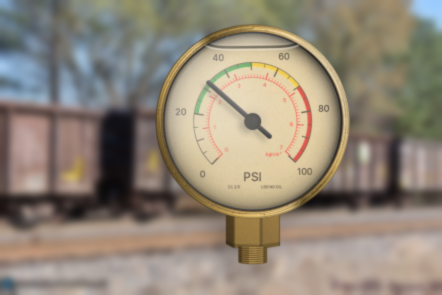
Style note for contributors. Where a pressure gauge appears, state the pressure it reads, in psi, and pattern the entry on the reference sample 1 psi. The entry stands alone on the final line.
32.5 psi
